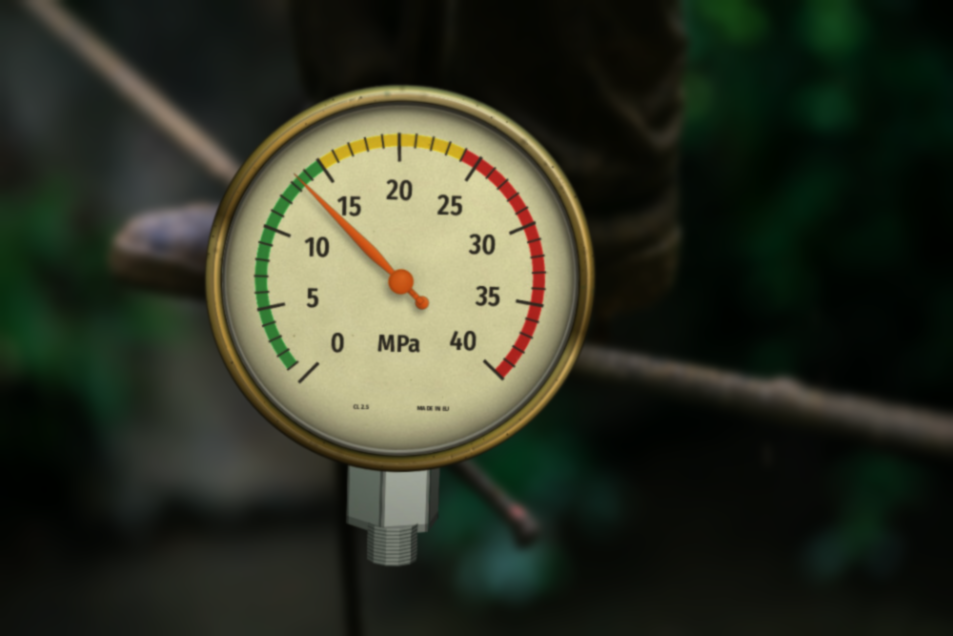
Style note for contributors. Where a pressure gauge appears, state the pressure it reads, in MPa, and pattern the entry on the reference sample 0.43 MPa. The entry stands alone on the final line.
13.5 MPa
